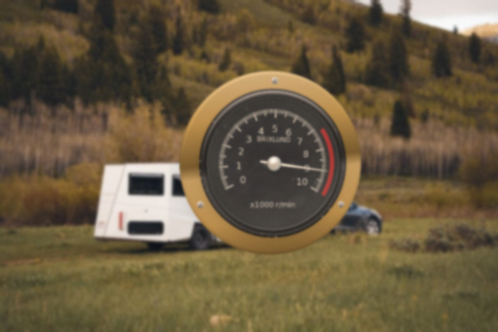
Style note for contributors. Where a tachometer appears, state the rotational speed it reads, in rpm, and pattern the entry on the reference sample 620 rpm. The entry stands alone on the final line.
9000 rpm
